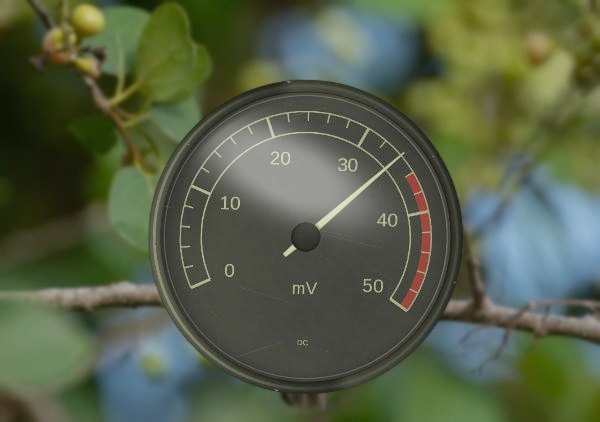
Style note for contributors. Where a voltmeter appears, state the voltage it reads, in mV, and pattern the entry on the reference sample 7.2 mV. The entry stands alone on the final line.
34 mV
